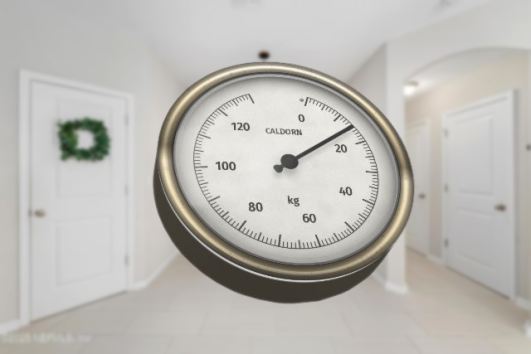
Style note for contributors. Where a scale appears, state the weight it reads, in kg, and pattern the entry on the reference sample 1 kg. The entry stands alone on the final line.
15 kg
